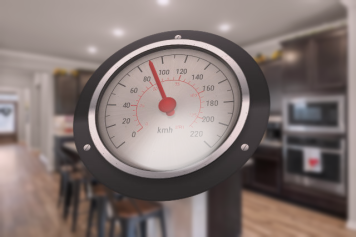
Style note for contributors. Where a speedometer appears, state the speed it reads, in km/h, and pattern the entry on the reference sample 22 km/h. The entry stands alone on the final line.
90 km/h
